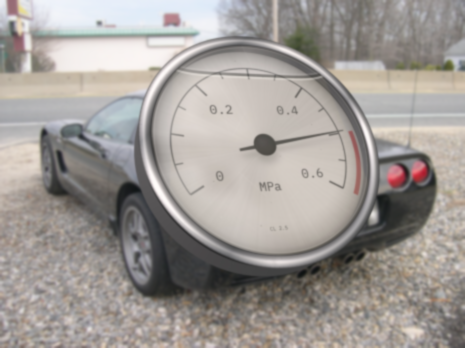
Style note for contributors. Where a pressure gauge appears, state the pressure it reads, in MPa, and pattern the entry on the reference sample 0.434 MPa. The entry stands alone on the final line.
0.5 MPa
